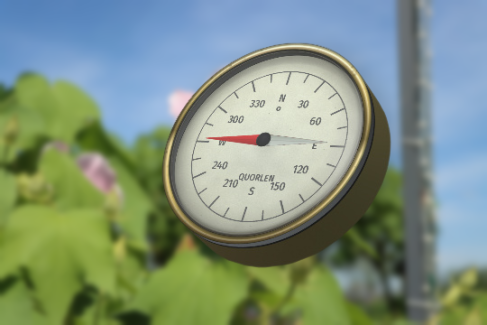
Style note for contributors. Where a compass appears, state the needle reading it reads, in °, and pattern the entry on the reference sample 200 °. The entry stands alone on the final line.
270 °
